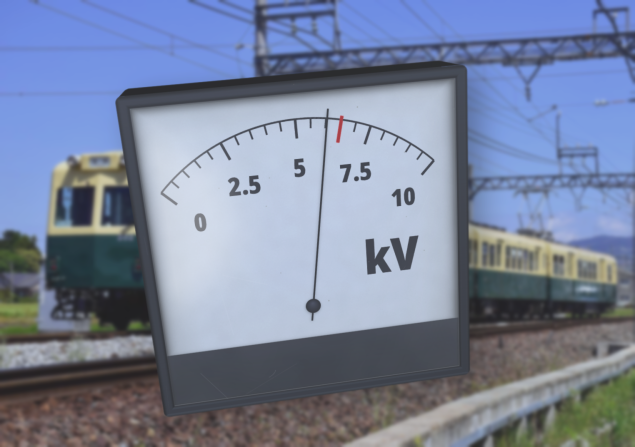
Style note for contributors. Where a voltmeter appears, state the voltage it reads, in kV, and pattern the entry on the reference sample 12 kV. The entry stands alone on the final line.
6 kV
